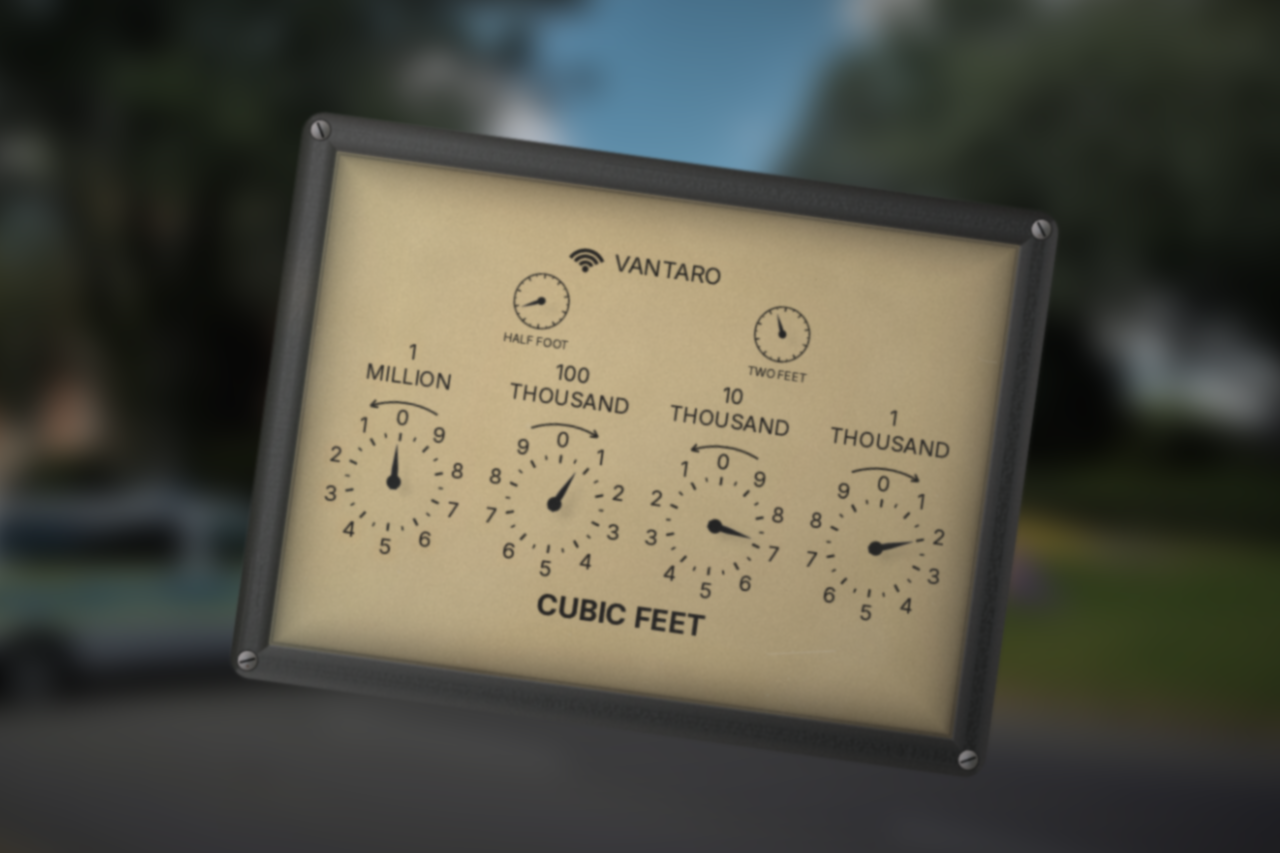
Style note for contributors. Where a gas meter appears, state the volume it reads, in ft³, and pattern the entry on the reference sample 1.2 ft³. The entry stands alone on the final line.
7200 ft³
